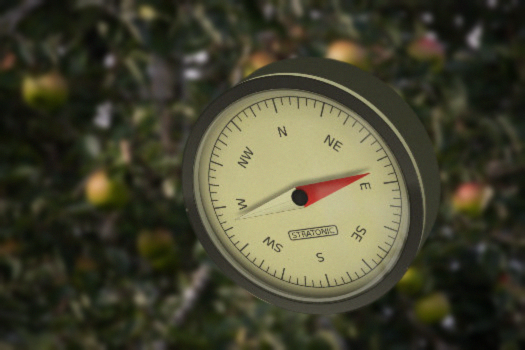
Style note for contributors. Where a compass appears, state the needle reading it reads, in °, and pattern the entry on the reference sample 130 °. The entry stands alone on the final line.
80 °
